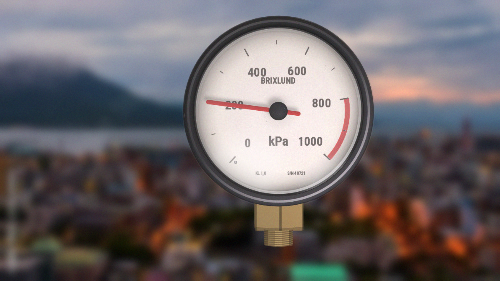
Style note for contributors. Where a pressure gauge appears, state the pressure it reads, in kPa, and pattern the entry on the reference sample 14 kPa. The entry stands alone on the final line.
200 kPa
